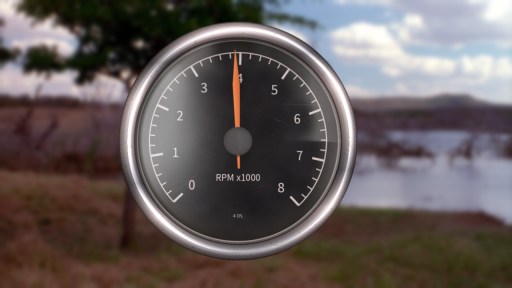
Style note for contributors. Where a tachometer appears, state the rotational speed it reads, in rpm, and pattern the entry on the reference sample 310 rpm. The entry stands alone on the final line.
3900 rpm
